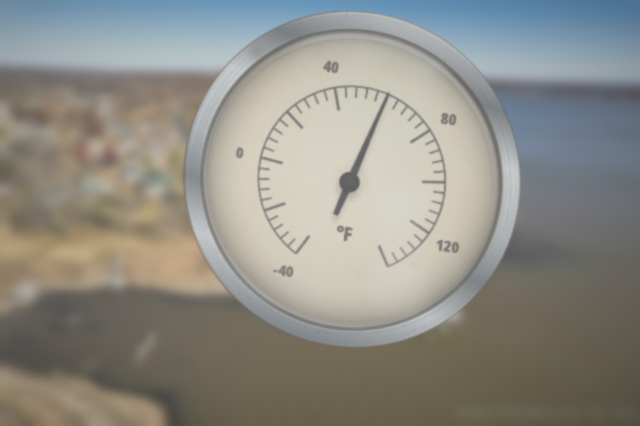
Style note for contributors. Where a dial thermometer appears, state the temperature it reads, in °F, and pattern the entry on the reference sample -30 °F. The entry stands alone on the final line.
60 °F
